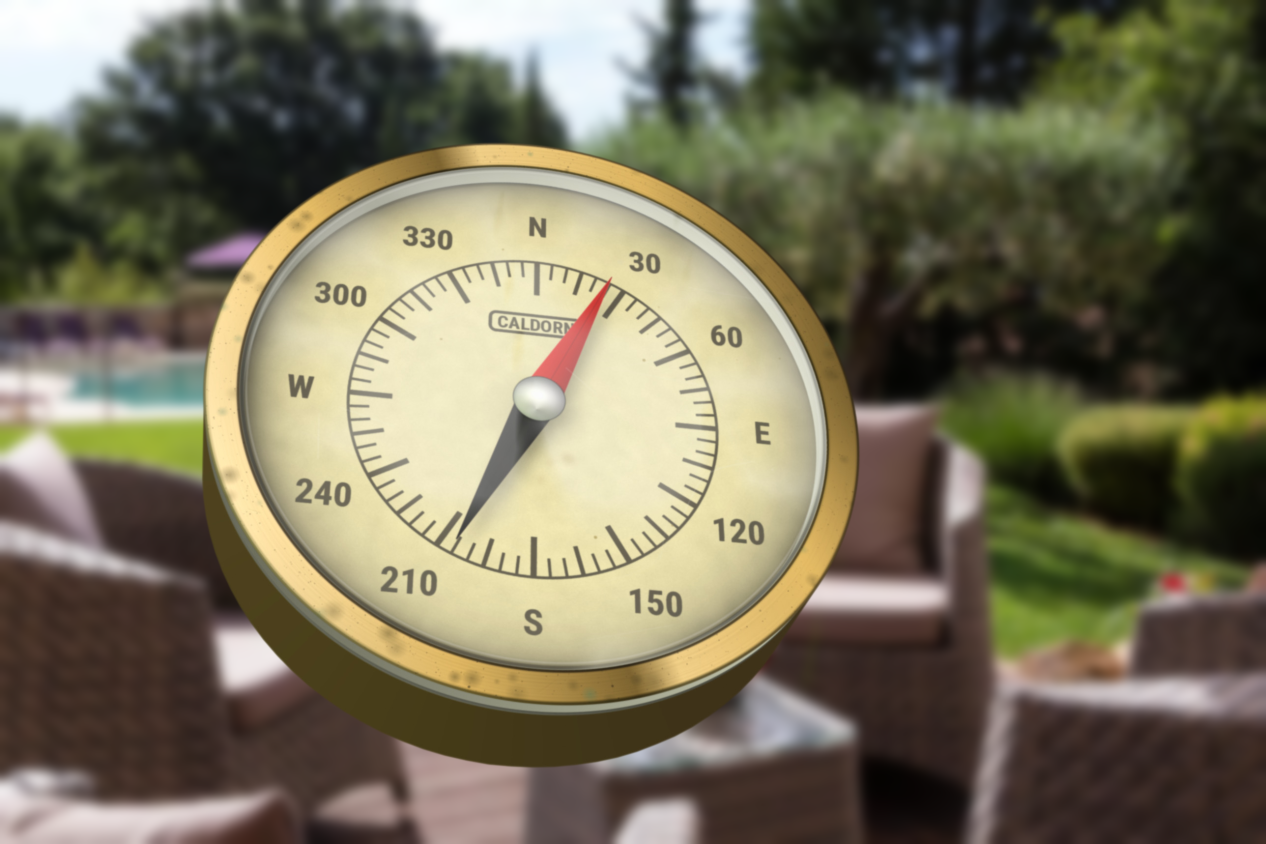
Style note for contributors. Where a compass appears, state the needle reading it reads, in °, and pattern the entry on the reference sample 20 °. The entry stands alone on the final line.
25 °
